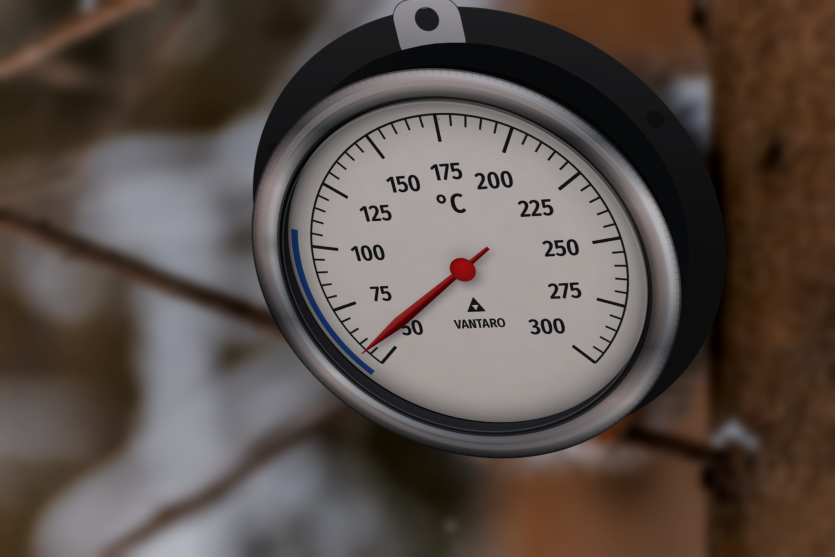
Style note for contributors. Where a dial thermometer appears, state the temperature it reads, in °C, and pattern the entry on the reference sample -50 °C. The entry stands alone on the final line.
57.5 °C
